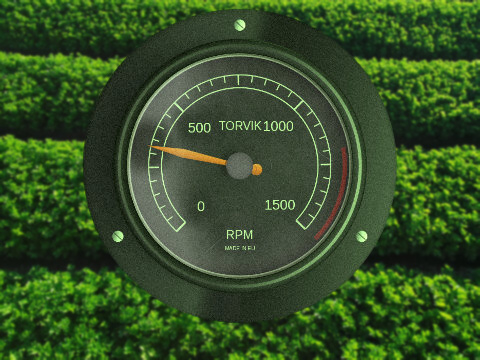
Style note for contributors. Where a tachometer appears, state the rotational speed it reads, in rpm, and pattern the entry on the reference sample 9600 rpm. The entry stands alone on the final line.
325 rpm
